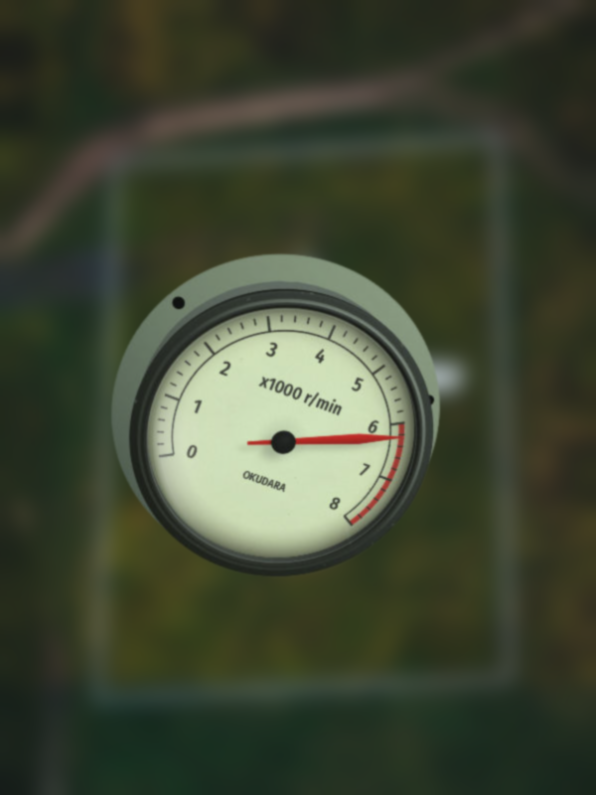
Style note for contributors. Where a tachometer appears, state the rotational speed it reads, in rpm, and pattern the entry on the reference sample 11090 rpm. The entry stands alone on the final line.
6200 rpm
